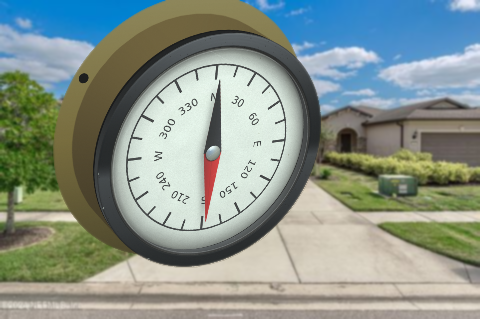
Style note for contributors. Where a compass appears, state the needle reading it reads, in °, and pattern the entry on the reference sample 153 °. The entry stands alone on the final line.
180 °
